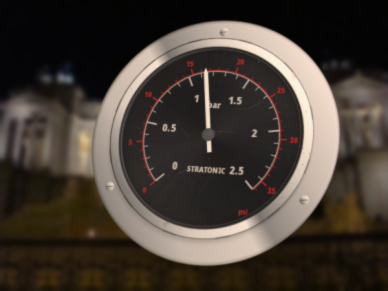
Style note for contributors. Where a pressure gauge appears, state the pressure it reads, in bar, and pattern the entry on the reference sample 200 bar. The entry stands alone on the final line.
1.15 bar
